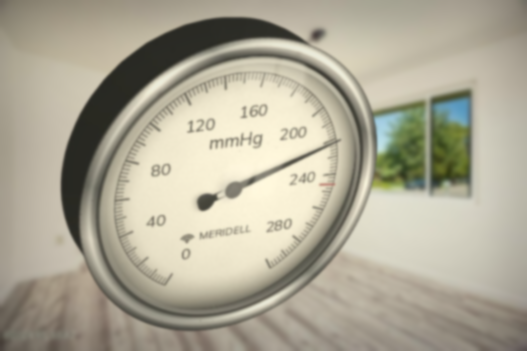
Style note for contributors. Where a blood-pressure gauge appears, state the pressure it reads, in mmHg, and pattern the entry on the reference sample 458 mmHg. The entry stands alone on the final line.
220 mmHg
